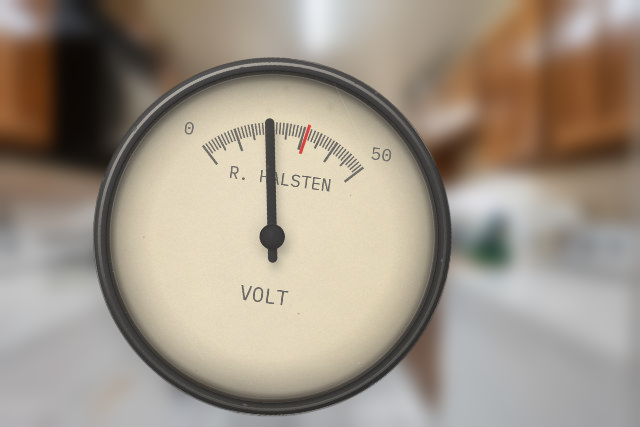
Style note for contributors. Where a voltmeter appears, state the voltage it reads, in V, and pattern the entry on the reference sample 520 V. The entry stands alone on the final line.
20 V
